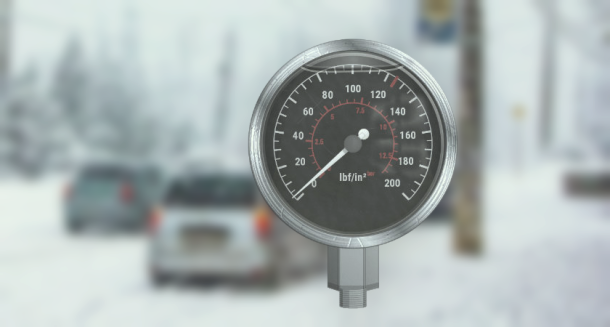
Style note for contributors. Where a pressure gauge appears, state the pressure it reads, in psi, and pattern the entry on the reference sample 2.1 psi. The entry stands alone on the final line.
2.5 psi
